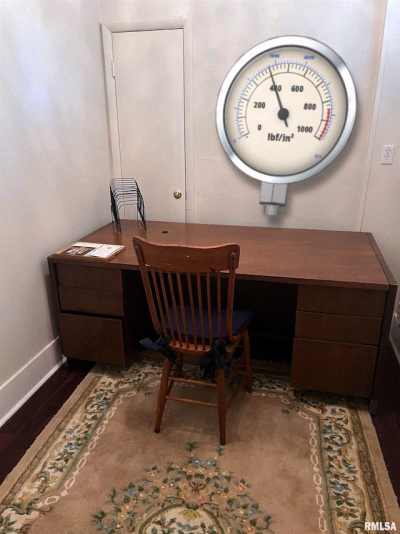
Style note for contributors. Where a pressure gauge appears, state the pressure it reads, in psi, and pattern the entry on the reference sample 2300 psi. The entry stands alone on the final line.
400 psi
